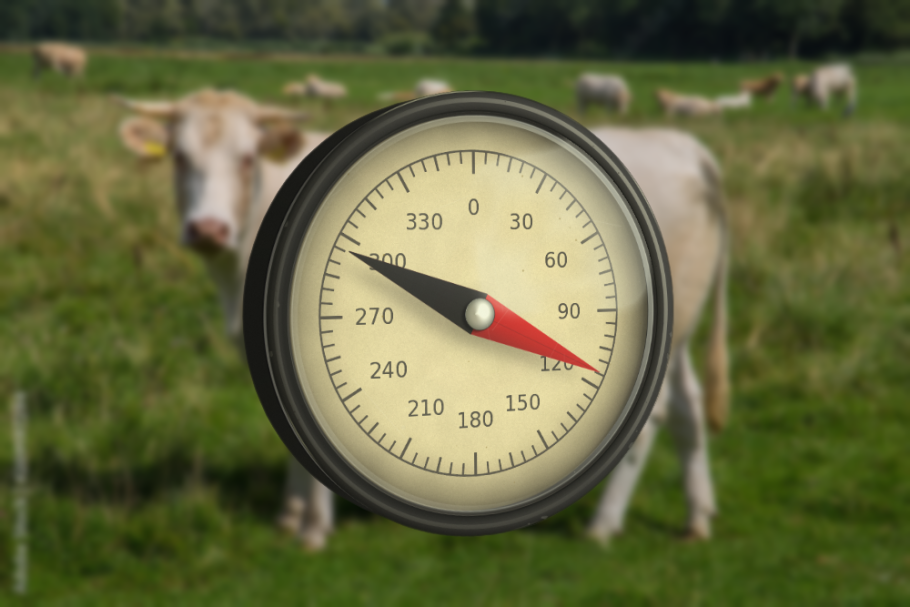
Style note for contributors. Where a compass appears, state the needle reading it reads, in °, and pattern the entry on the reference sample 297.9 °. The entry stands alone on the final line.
115 °
